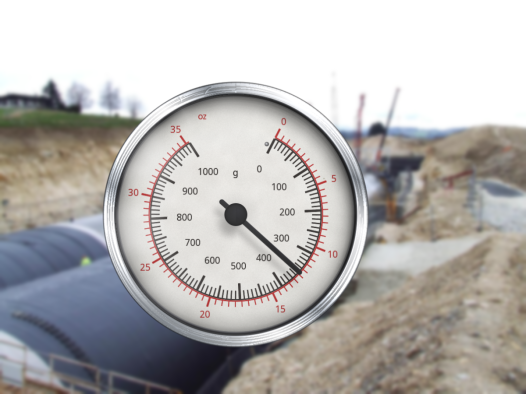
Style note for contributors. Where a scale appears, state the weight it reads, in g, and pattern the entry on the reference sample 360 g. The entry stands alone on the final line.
350 g
